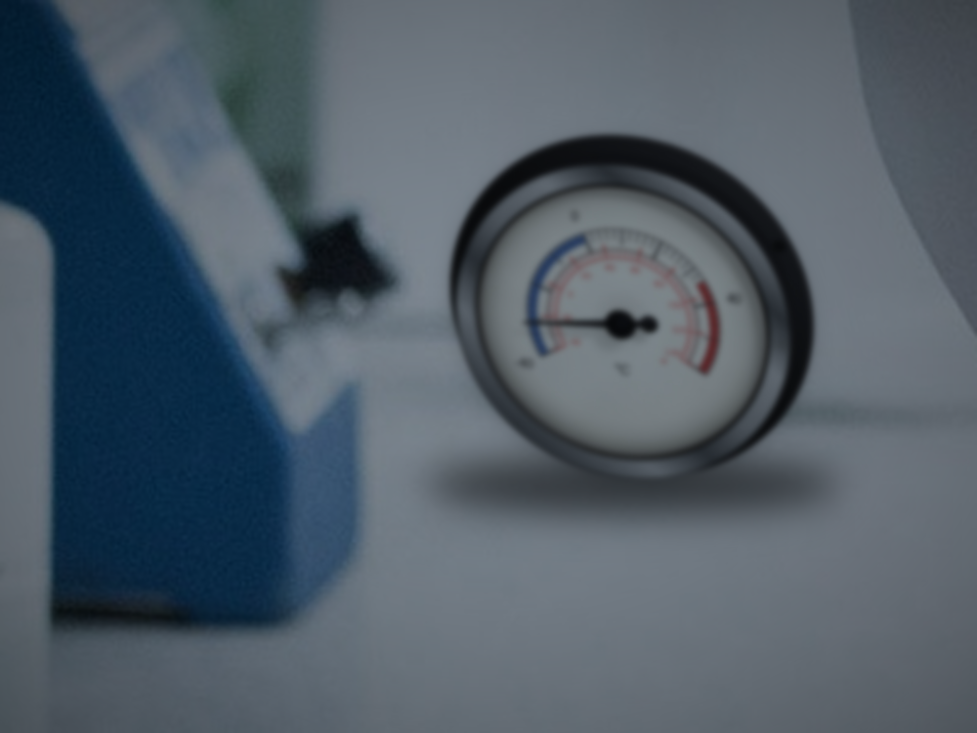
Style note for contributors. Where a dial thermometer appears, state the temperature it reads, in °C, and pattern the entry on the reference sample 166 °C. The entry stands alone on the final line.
-30 °C
